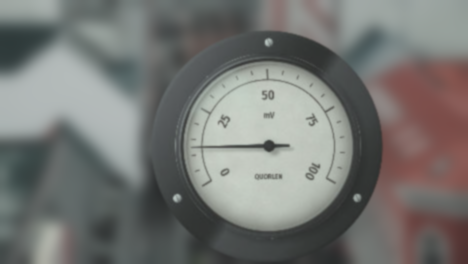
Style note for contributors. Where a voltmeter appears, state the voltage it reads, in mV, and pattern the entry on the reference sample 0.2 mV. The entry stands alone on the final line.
12.5 mV
